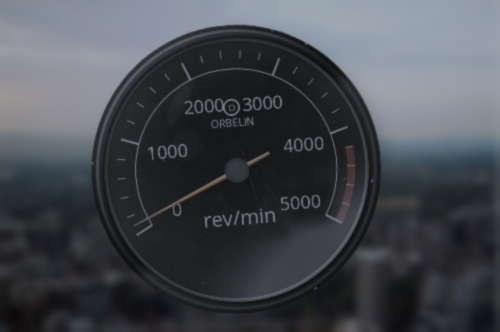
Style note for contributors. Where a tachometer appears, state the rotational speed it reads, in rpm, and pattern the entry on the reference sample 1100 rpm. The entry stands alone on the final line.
100 rpm
